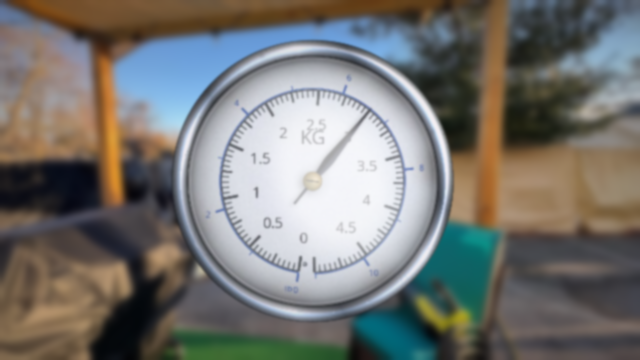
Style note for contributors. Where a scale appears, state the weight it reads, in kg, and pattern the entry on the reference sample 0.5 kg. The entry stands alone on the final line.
3 kg
